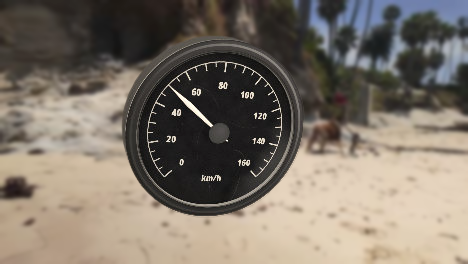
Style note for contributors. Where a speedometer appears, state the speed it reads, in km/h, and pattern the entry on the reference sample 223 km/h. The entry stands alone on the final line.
50 km/h
